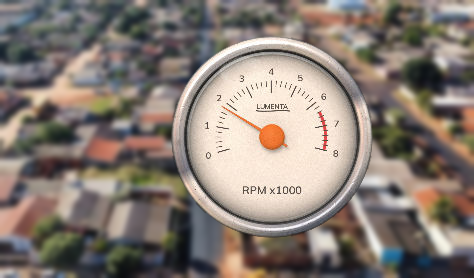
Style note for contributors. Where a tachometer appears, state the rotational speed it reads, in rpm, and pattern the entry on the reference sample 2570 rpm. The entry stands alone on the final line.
1800 rpm
